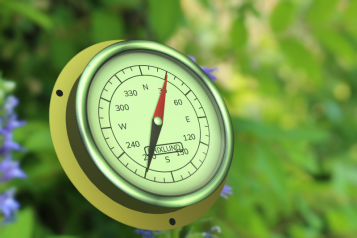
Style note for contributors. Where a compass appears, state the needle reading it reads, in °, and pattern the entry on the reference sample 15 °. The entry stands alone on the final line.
30 °
